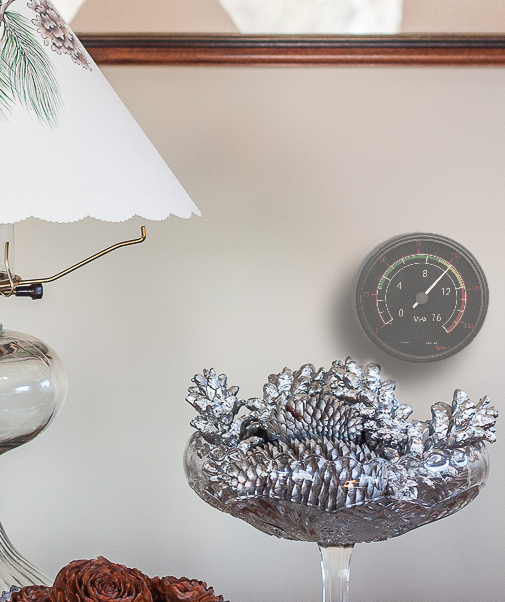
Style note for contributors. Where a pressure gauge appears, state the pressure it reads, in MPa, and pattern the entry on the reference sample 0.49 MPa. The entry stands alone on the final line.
10 MPa
